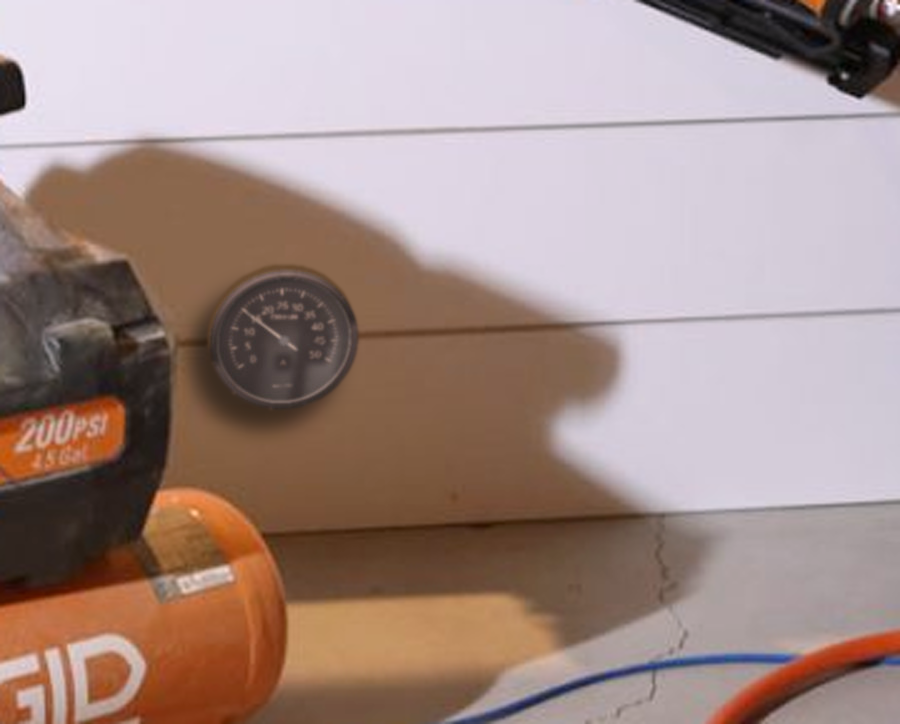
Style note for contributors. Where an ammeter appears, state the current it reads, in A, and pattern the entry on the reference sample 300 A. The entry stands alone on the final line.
15 A
